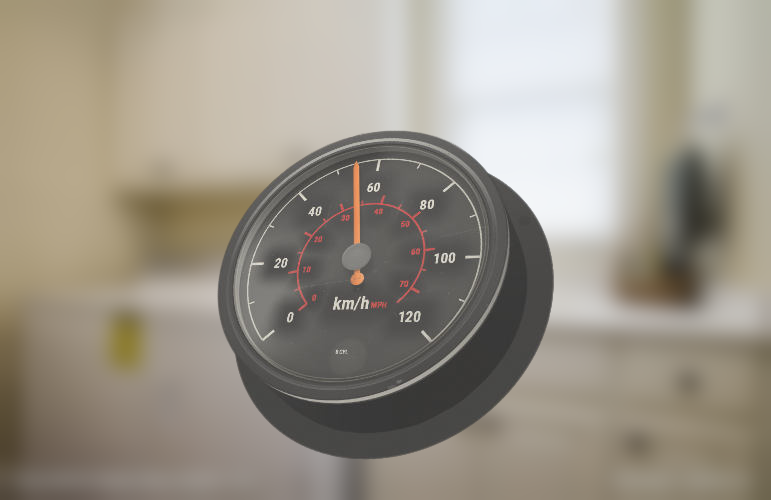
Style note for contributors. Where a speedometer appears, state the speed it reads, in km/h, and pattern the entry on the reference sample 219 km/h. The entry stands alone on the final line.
55 km/h
